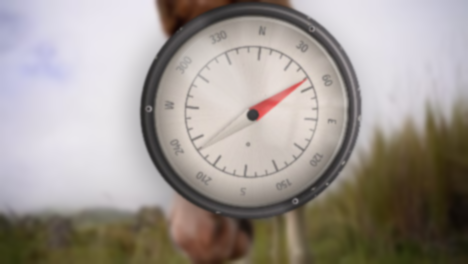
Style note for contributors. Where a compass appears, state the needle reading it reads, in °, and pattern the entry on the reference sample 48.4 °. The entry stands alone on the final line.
50 °
